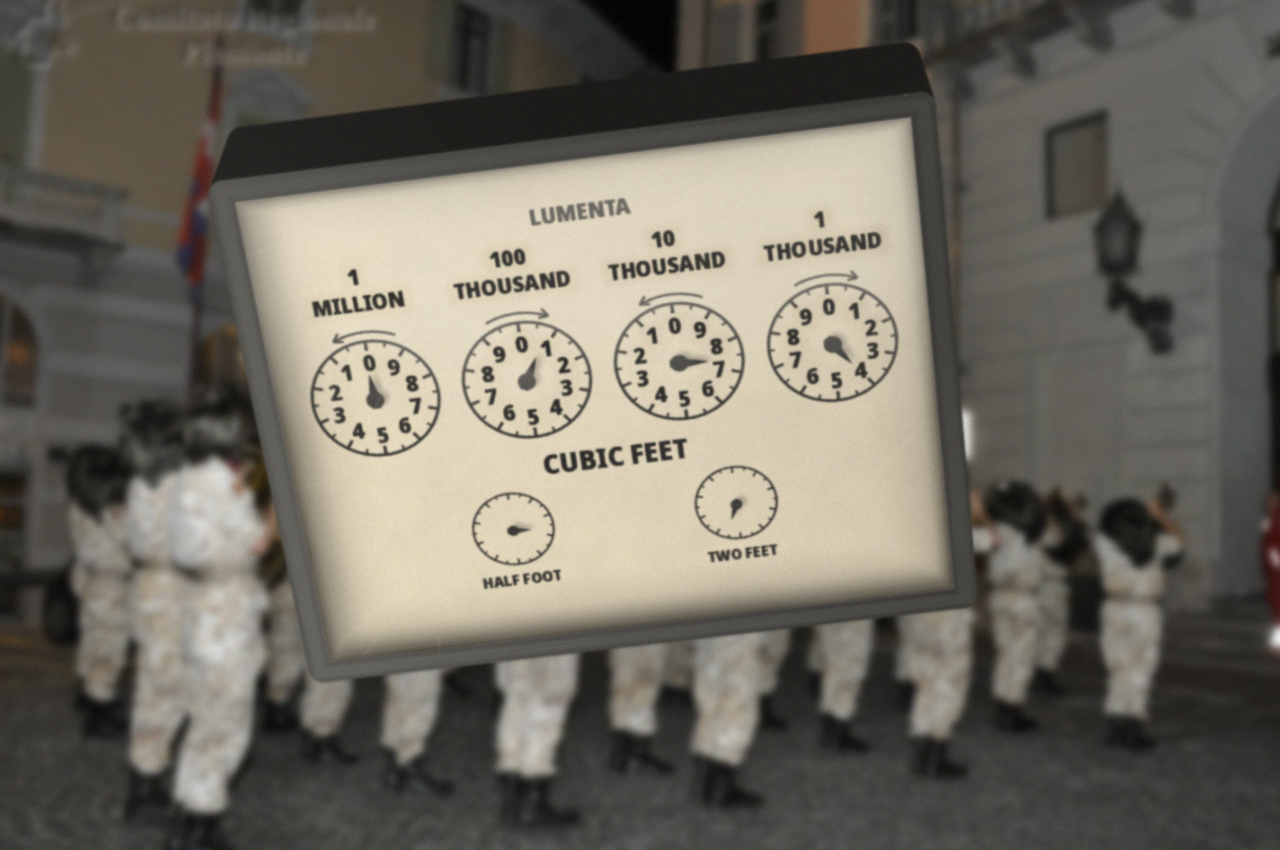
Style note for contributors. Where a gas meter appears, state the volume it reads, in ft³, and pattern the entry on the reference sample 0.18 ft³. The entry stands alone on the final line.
7400 ft³
